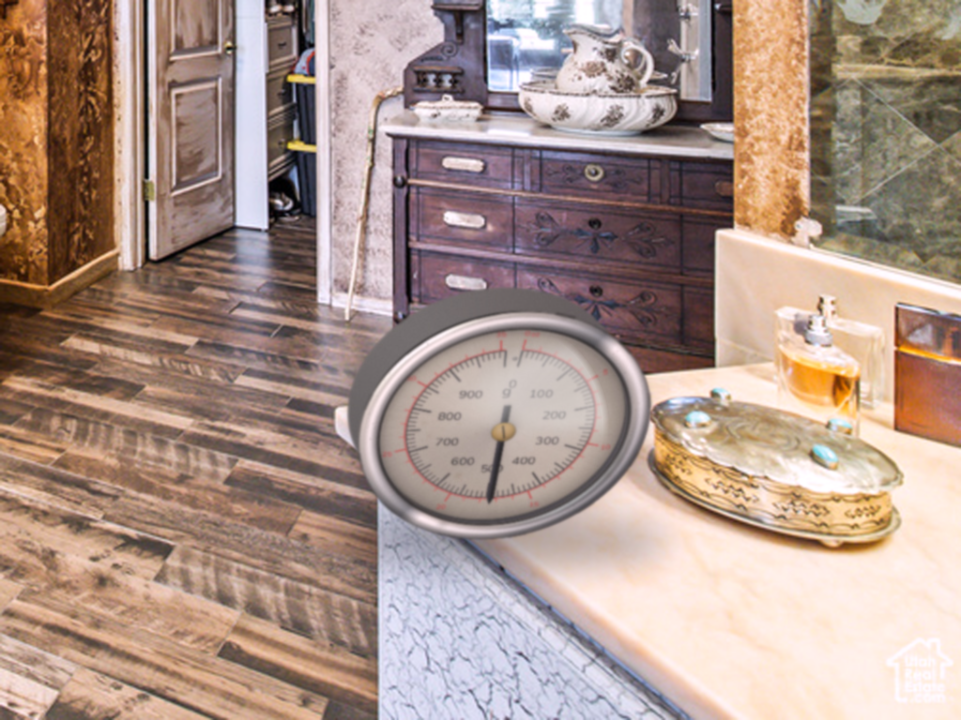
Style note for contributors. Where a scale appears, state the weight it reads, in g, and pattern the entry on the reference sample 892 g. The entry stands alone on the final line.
500 g
